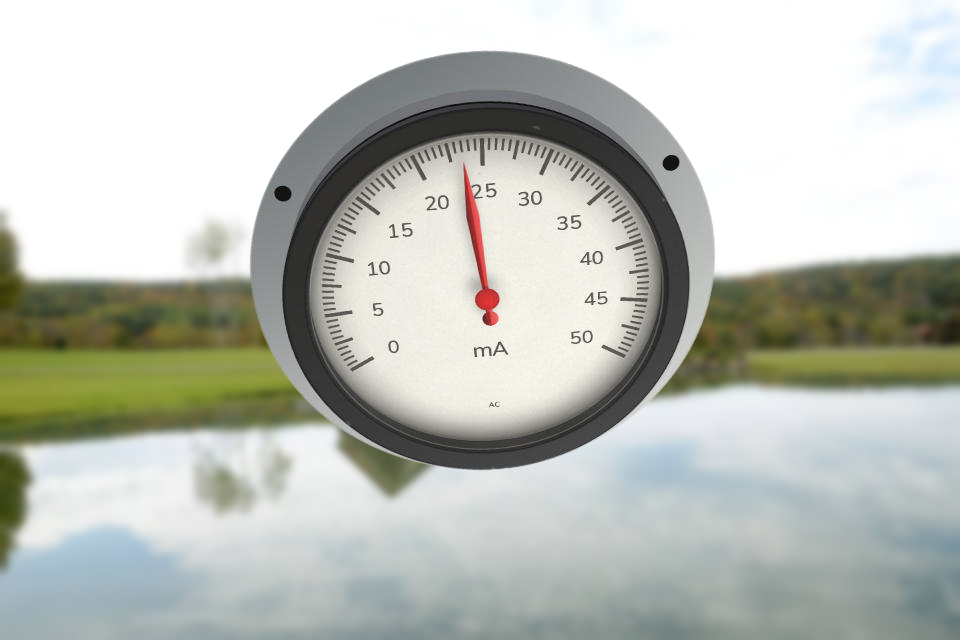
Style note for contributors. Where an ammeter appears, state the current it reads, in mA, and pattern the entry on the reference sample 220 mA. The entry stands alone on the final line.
23.5 mA
